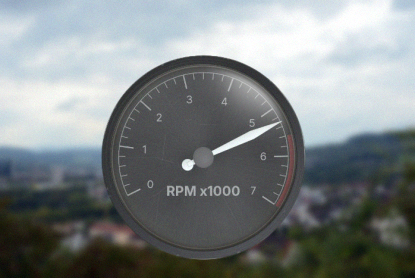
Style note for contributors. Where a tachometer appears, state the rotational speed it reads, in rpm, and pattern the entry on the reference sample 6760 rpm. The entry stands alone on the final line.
5300 rpm
